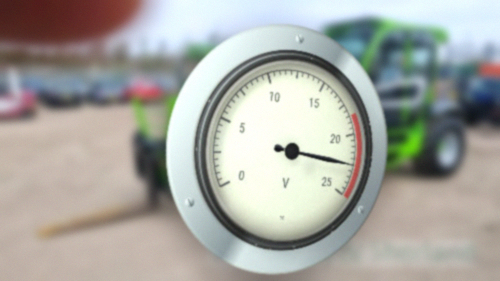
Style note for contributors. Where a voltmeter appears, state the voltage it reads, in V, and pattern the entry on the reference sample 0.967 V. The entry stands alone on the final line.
22.5 V
